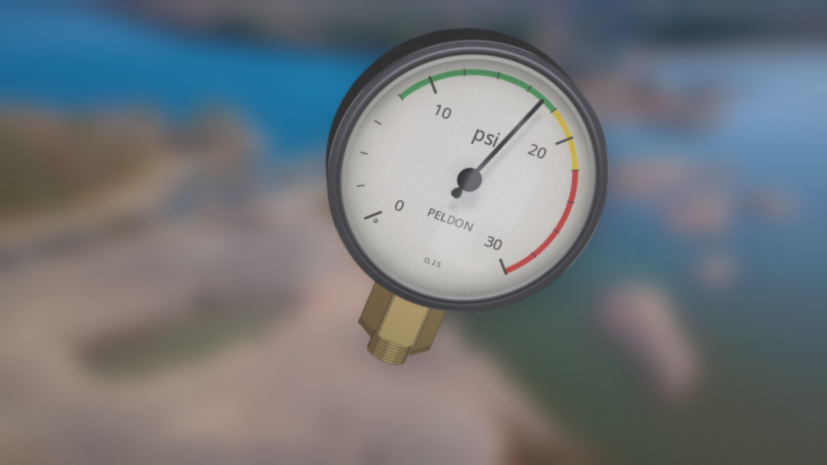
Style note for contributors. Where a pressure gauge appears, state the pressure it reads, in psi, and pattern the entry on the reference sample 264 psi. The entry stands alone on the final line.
17 psi
